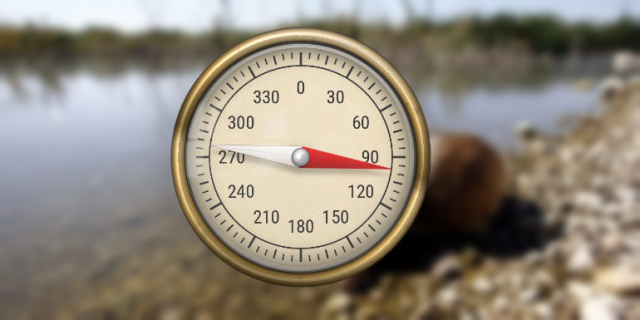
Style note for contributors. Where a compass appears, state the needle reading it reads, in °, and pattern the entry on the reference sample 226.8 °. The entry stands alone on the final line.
97.5 °
